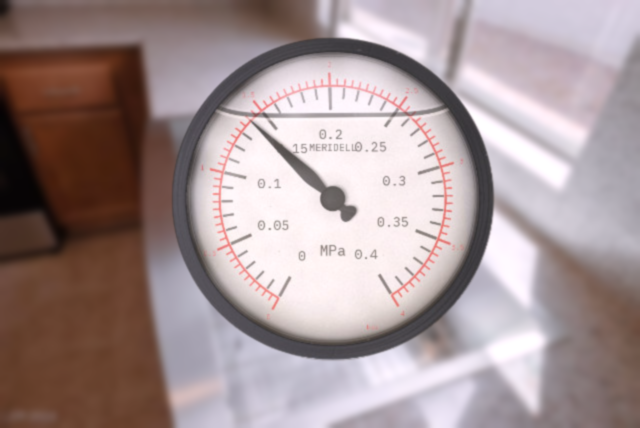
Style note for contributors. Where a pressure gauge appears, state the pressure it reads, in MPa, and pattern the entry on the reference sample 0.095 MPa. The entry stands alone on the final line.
0.14 MPa
